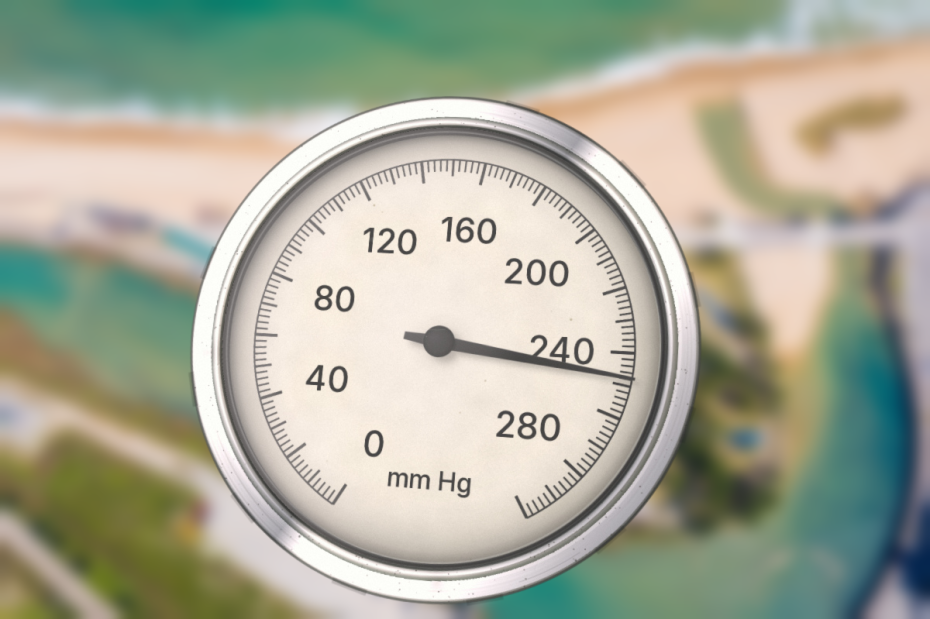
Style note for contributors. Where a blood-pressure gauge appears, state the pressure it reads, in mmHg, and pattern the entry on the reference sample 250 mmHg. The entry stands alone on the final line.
248 mmHg
